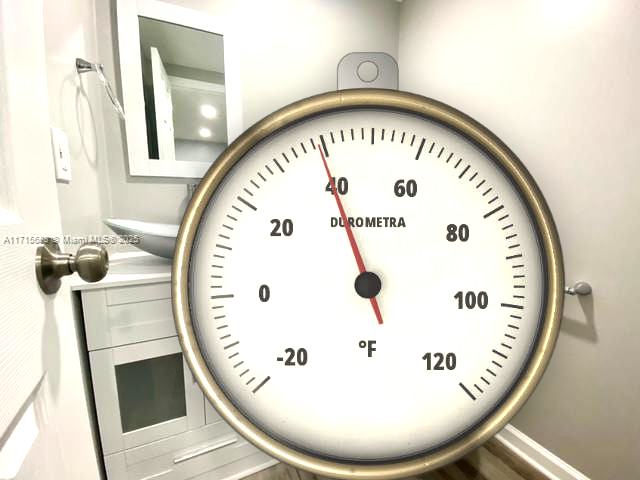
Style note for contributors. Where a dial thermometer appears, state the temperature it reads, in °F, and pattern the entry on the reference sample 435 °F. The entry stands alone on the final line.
39 °F
